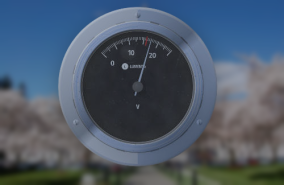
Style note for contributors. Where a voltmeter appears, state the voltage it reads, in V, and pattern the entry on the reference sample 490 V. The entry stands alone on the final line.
17.5 V
